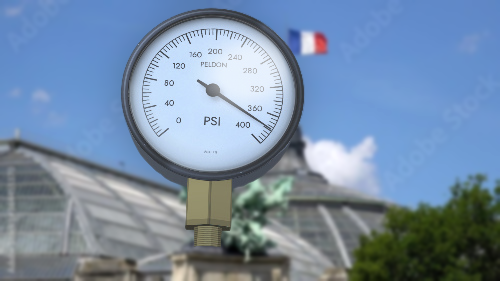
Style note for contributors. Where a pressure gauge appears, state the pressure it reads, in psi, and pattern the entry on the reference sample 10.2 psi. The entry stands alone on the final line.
380 psi
